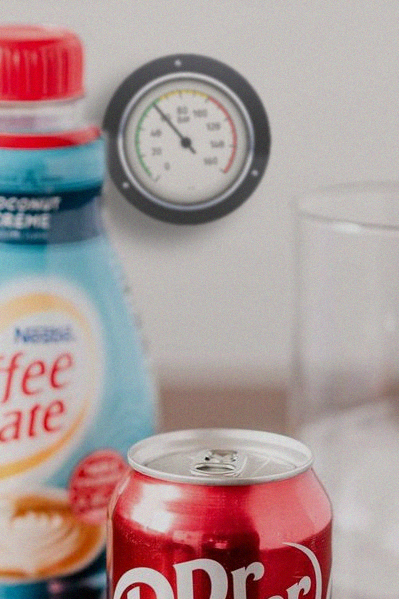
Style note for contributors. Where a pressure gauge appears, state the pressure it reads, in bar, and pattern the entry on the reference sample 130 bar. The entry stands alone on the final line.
60 bar
